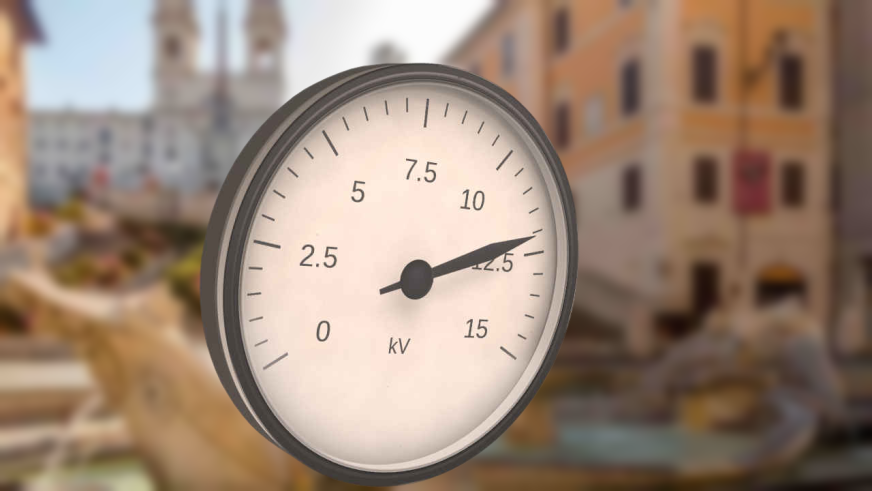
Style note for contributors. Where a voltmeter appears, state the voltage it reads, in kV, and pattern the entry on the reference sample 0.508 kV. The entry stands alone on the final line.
12 kV
